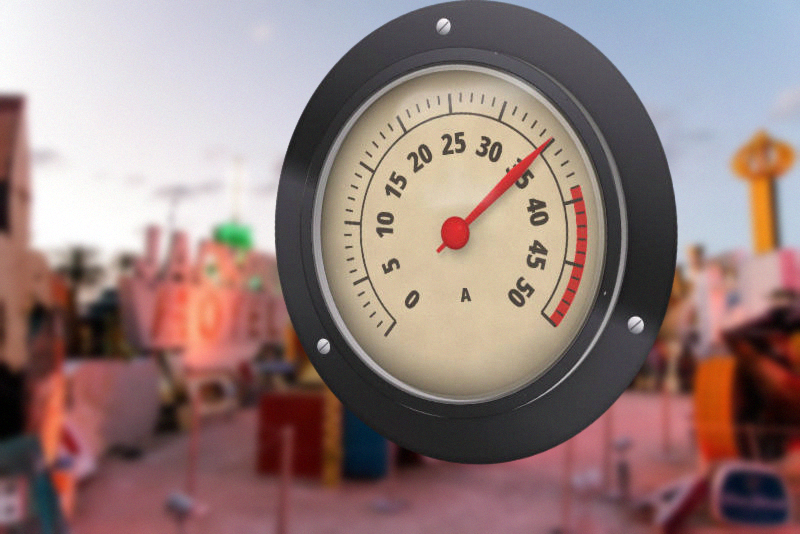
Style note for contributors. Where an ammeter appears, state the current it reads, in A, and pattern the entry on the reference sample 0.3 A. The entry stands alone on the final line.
35 A
